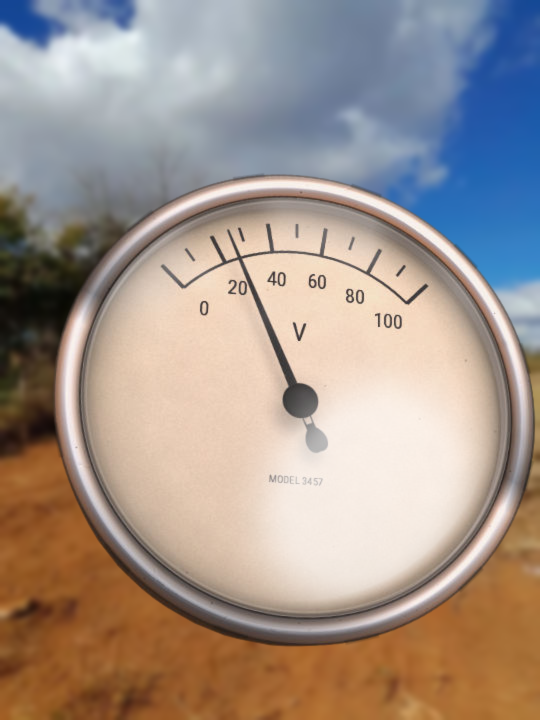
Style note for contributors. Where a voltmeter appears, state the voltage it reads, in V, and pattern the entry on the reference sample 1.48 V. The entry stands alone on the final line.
25 V
